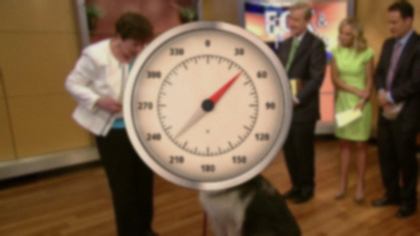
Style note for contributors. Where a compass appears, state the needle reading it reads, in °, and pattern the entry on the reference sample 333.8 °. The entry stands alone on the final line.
45 °
